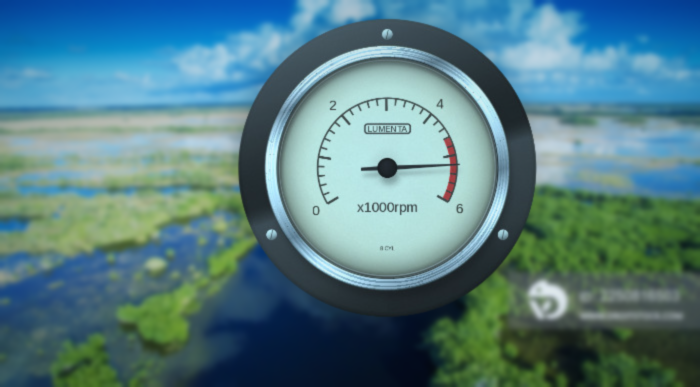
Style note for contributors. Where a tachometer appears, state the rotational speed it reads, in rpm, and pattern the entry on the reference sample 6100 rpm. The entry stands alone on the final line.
5200 rpm
